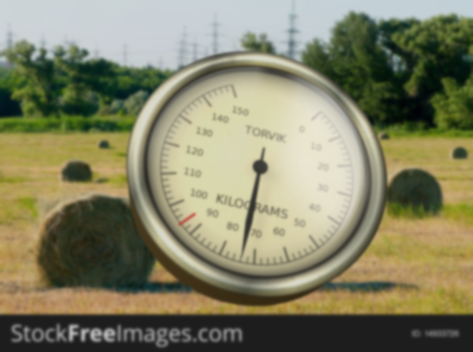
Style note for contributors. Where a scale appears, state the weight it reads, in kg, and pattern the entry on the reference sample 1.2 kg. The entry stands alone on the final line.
74 kg
